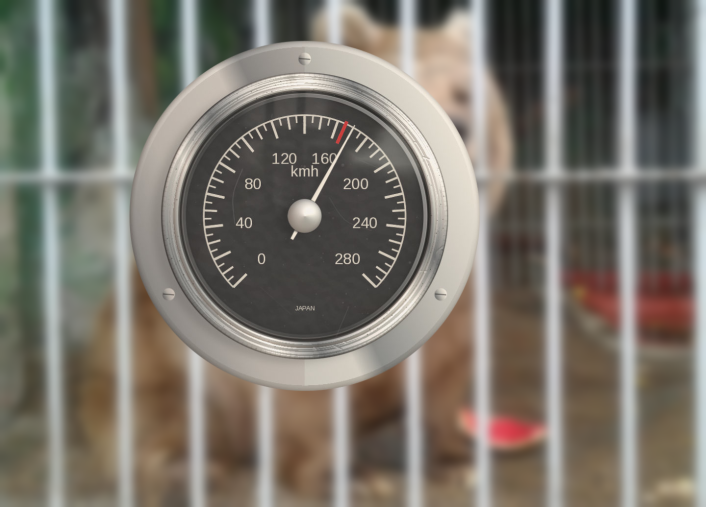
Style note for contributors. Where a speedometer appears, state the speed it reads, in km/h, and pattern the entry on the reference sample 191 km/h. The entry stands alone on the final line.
170 km/h
